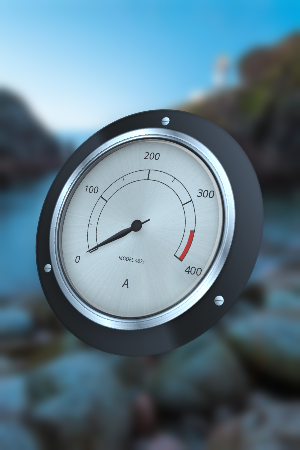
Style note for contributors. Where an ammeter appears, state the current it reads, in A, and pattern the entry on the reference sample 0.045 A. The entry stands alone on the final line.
0 A
